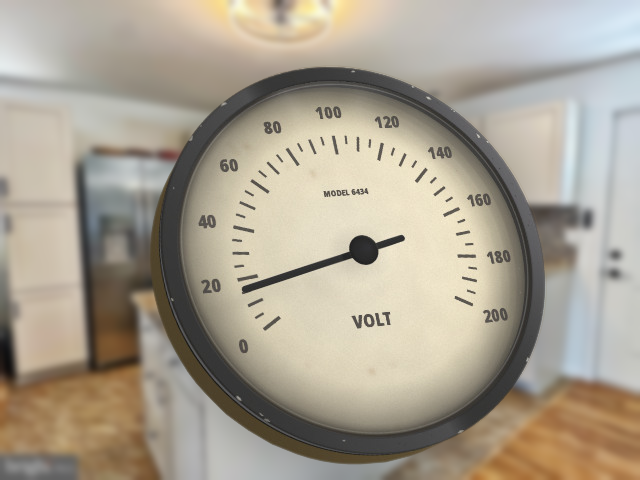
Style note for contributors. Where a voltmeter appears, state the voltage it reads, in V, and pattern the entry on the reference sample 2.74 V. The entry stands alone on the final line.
15 V
